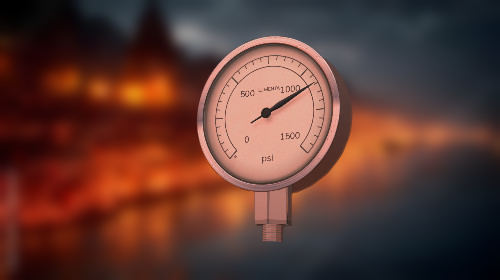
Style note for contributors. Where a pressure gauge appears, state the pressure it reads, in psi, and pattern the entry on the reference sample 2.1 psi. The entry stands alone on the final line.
1100 psi
